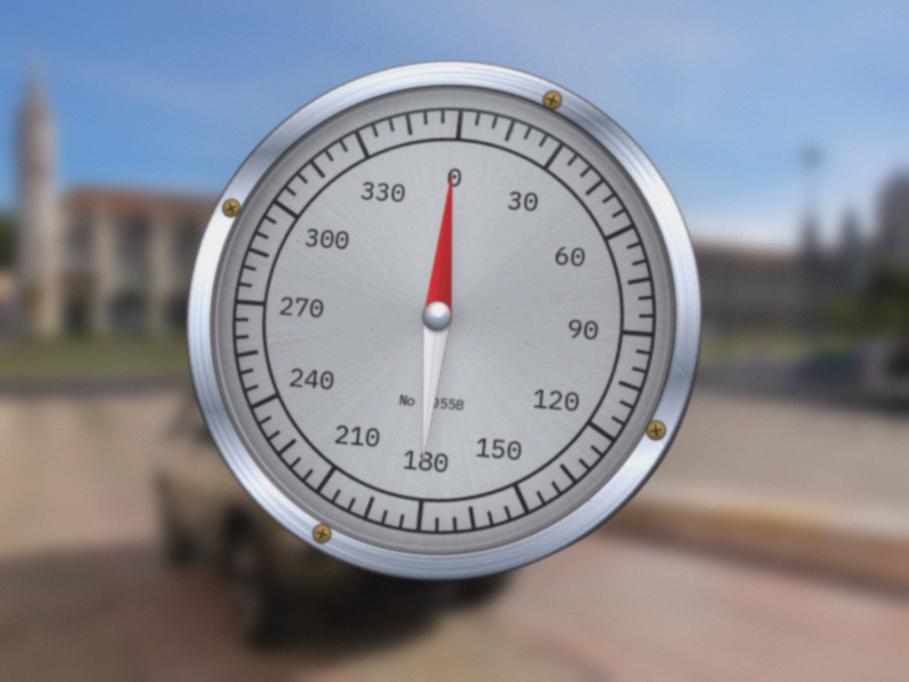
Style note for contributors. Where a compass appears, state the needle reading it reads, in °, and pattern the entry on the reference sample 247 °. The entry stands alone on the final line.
0 °
